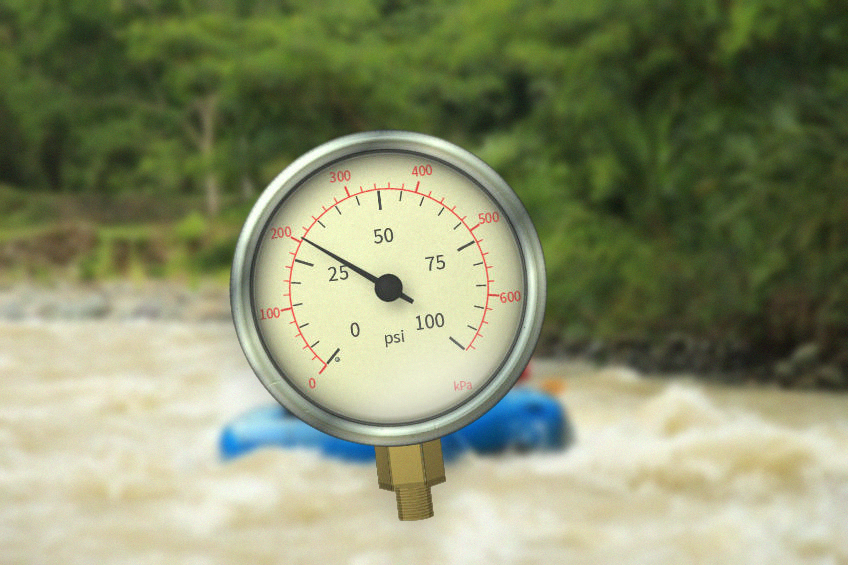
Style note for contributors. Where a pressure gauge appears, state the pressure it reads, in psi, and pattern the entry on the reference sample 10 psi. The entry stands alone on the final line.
30 psi
